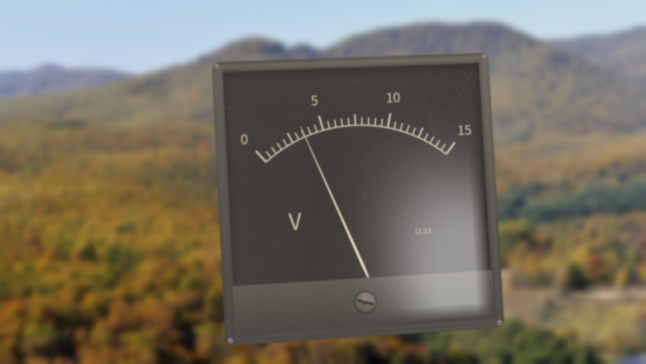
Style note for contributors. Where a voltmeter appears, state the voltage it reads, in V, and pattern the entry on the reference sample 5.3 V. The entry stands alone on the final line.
3.5 V
